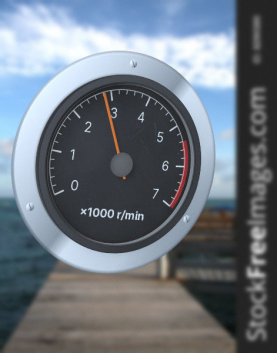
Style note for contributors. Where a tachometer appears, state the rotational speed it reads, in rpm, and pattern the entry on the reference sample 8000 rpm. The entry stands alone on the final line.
2800 rpm
